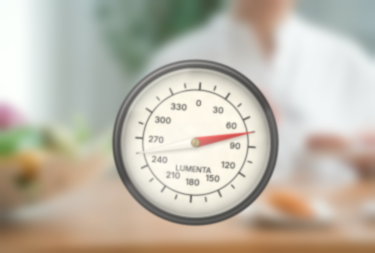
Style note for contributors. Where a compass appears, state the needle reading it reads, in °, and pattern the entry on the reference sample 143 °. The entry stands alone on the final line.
75 °
